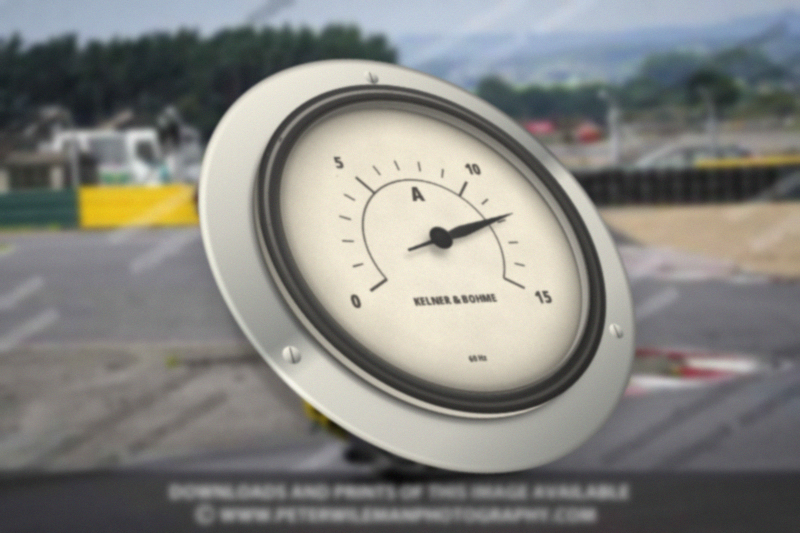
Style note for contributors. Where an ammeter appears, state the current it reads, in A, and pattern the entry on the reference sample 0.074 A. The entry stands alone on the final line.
12 A
